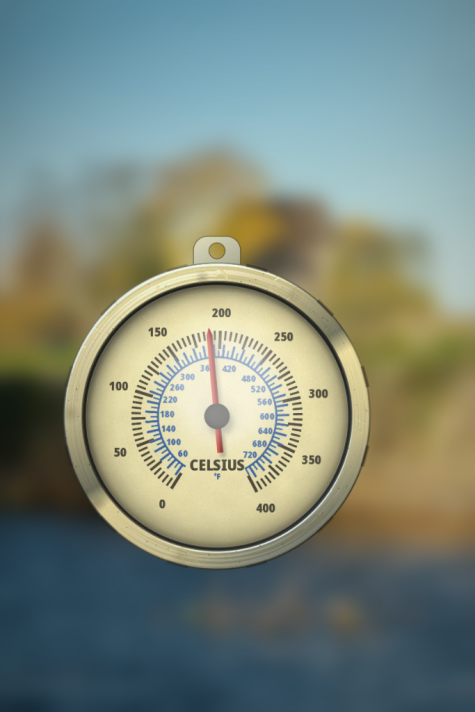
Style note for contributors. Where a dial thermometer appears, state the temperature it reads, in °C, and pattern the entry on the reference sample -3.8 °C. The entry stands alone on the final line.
190 °C
